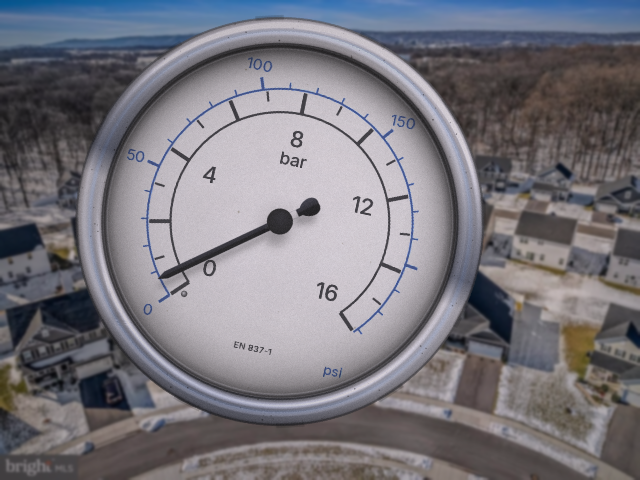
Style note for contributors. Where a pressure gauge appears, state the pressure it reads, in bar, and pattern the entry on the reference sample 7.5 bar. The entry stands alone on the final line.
0.5 bar
